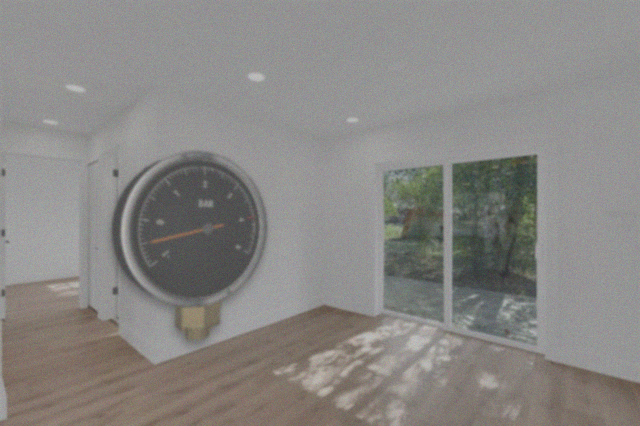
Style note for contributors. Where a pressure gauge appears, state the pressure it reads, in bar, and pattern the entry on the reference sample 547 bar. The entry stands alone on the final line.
-0.5 bar
